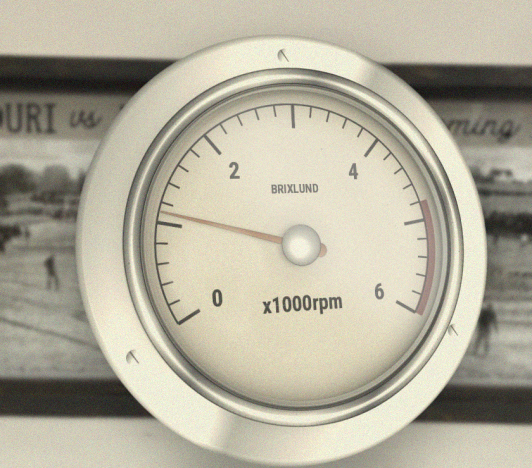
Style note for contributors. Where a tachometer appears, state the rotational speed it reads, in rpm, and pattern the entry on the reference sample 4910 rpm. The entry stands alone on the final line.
1100 rpm
